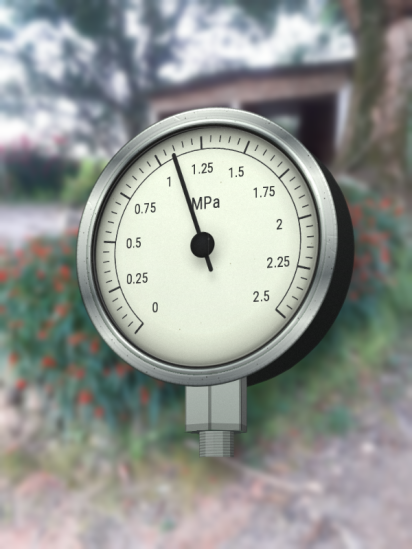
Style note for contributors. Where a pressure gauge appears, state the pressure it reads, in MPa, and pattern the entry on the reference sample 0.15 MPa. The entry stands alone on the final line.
1.1 MPa
